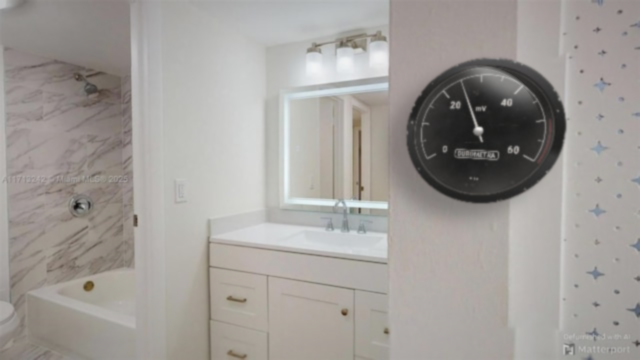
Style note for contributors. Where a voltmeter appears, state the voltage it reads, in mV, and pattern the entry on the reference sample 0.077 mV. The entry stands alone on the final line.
25 mV
